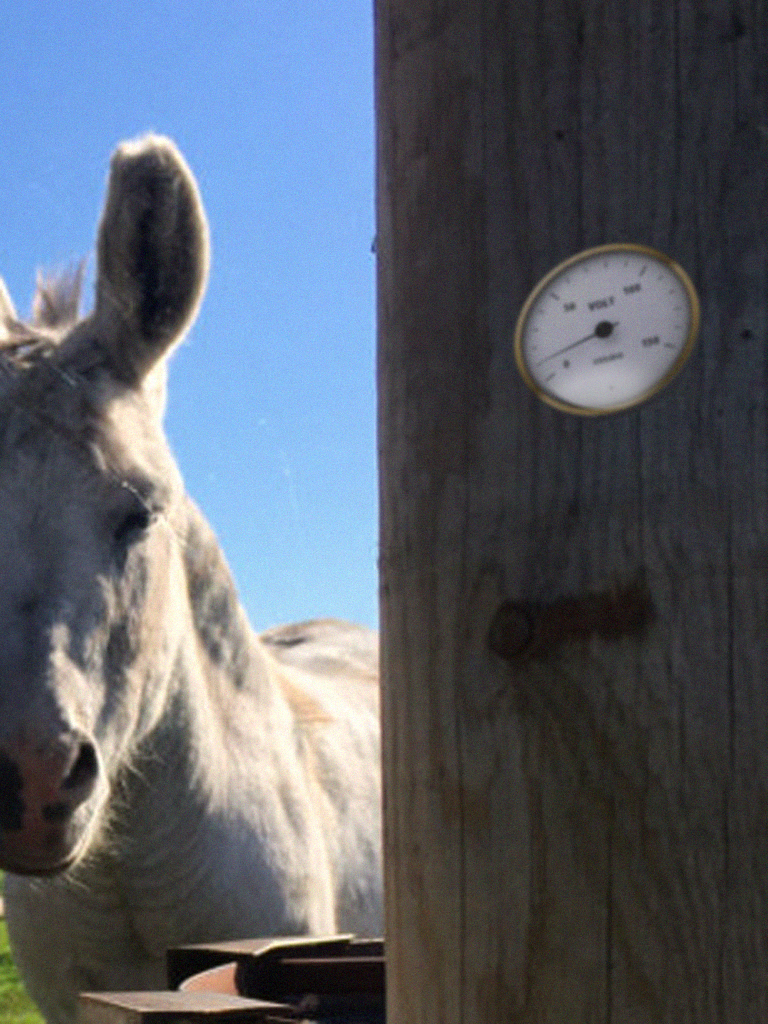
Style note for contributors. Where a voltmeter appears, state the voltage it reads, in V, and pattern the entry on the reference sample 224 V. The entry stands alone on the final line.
10 V
